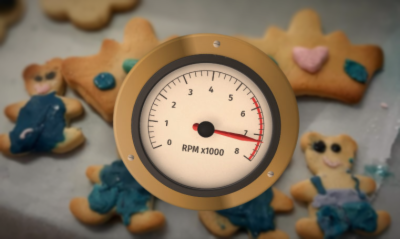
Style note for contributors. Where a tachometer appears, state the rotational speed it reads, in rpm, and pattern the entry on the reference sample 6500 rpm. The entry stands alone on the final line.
7200 rpm
